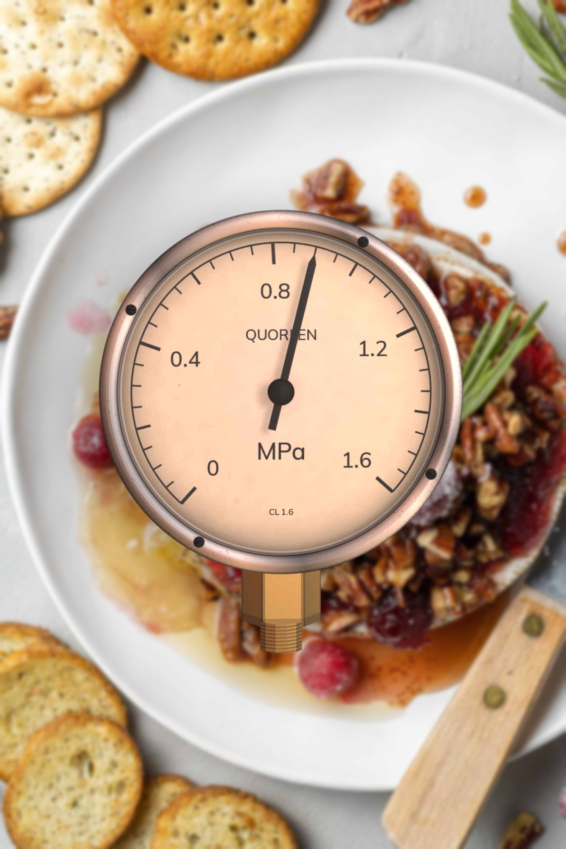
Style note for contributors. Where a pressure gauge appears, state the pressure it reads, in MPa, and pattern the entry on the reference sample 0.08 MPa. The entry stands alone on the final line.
0.9 MPa
